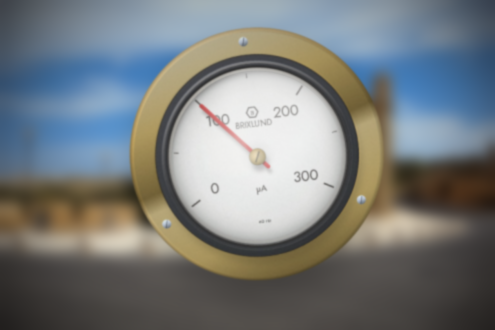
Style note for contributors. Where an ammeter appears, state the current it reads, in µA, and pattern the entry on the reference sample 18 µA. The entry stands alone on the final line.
100 µA
